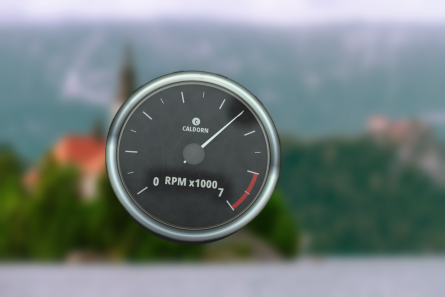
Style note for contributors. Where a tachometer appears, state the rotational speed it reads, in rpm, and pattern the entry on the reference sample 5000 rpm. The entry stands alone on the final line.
4500 rpm
